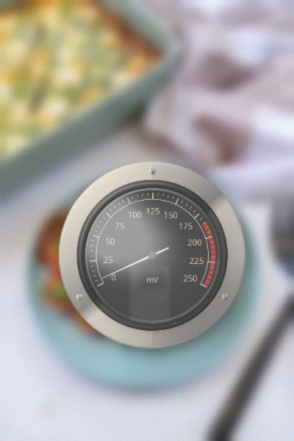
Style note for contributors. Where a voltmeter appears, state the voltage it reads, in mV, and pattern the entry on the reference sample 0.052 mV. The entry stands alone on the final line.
5 mV
